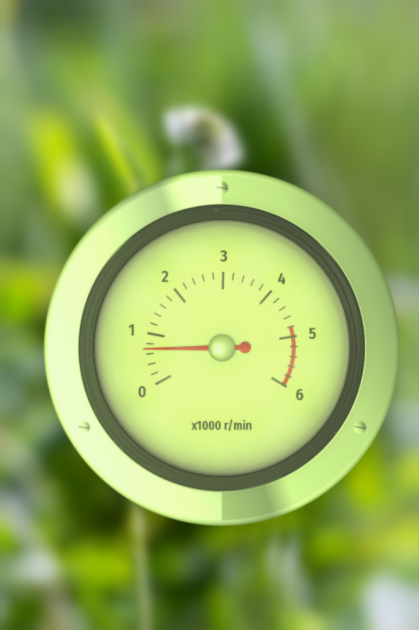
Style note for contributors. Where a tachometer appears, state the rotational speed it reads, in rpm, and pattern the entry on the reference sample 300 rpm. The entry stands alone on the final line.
700 rpm
